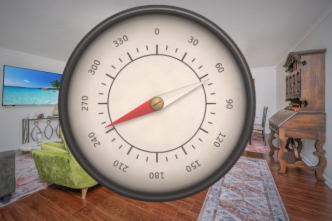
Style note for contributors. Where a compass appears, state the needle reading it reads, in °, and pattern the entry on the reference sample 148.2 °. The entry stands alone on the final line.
245 °
